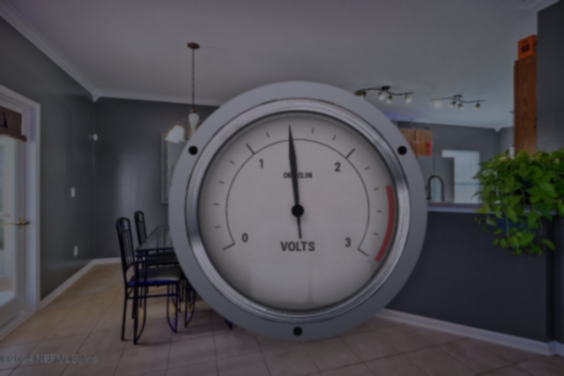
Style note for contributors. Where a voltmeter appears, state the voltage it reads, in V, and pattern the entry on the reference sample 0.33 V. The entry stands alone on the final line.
1.4 V
